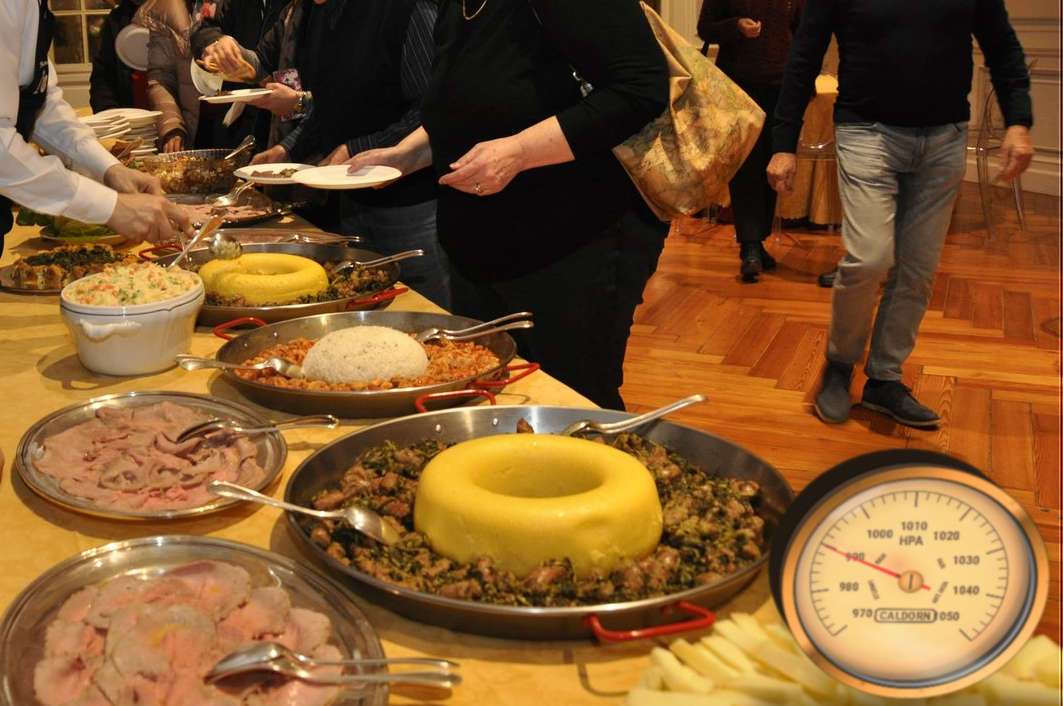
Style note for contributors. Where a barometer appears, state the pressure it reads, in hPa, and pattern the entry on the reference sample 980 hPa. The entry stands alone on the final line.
990 hPa
